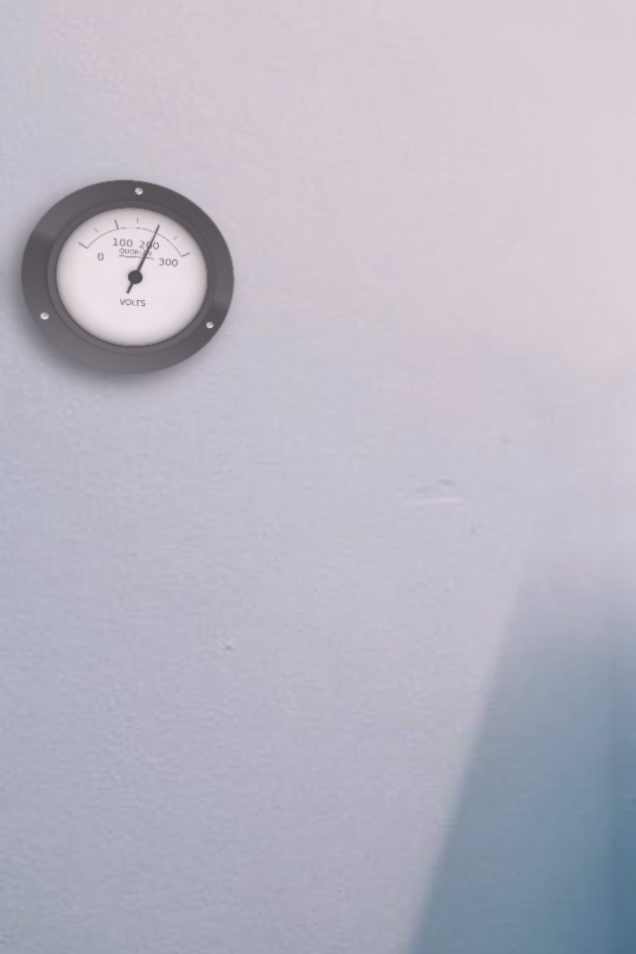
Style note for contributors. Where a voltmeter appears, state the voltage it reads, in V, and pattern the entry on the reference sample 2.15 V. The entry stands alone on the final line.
200 V
